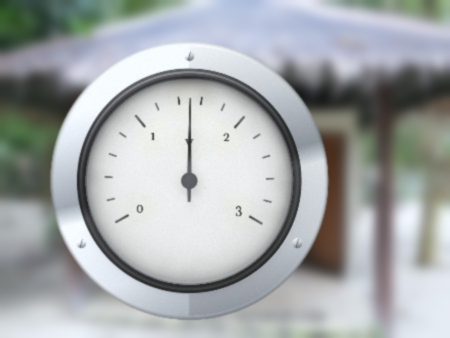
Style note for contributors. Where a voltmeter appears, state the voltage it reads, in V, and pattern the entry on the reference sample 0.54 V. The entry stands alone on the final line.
1.5 V
